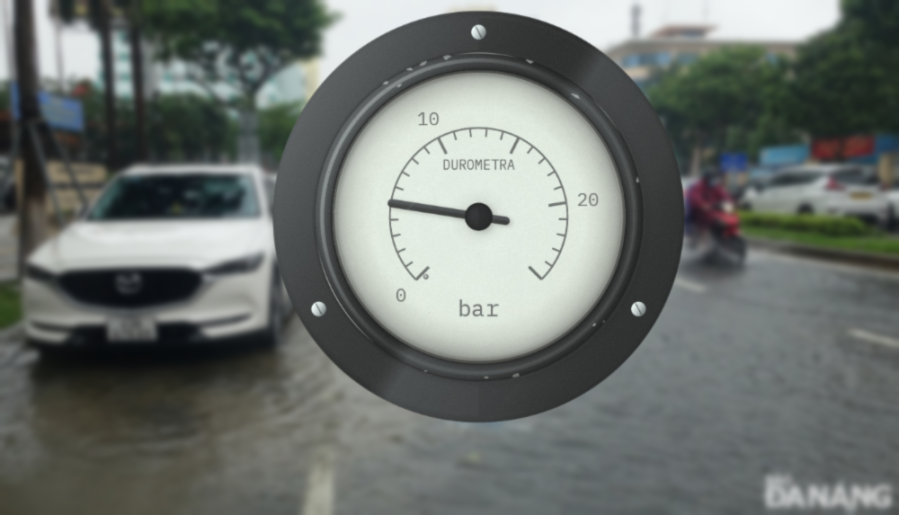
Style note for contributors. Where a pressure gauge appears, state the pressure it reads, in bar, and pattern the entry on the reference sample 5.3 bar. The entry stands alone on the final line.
5 bar
